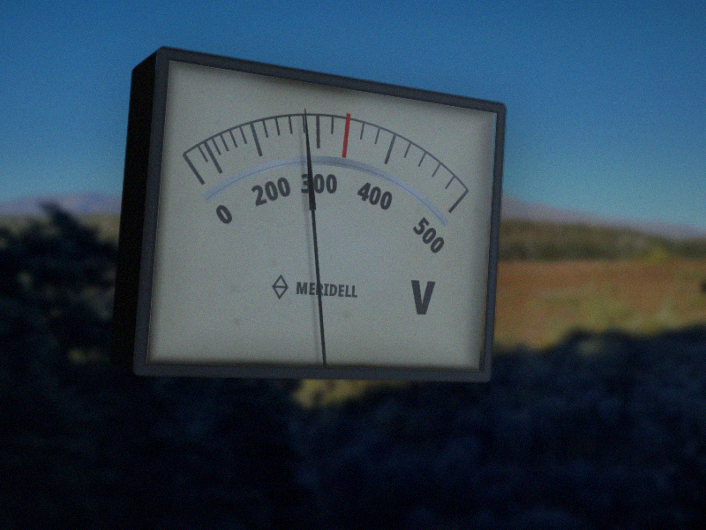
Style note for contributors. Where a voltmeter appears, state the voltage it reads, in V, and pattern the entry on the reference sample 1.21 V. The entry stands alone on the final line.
280 V
